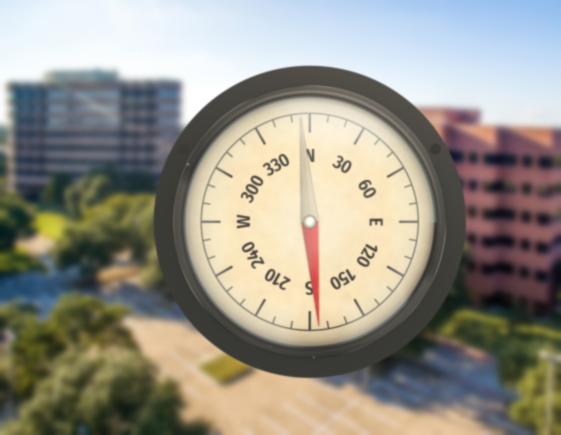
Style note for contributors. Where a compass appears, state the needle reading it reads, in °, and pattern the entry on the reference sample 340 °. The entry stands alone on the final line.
175 °
